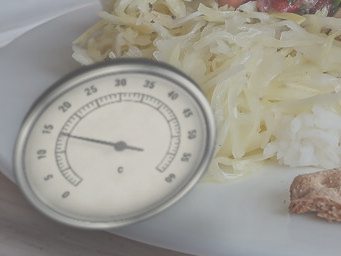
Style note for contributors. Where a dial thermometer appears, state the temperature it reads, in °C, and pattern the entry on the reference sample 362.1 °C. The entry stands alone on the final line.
15 °C
